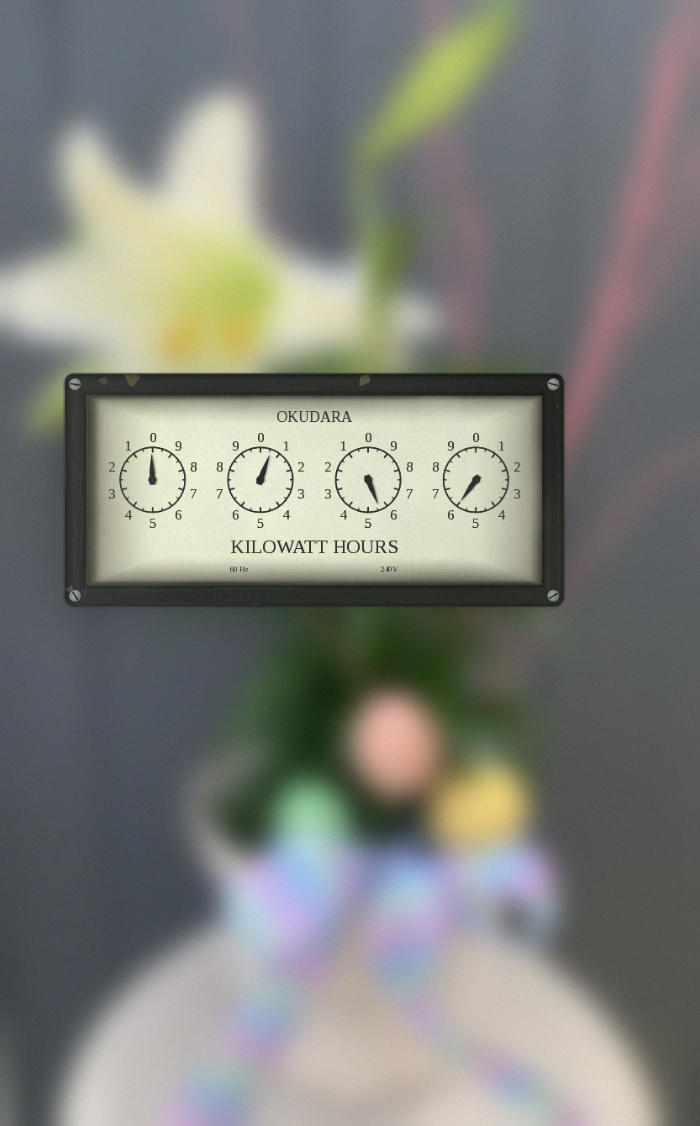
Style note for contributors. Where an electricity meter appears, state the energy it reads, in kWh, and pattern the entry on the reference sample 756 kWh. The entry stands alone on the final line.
56 kWh
